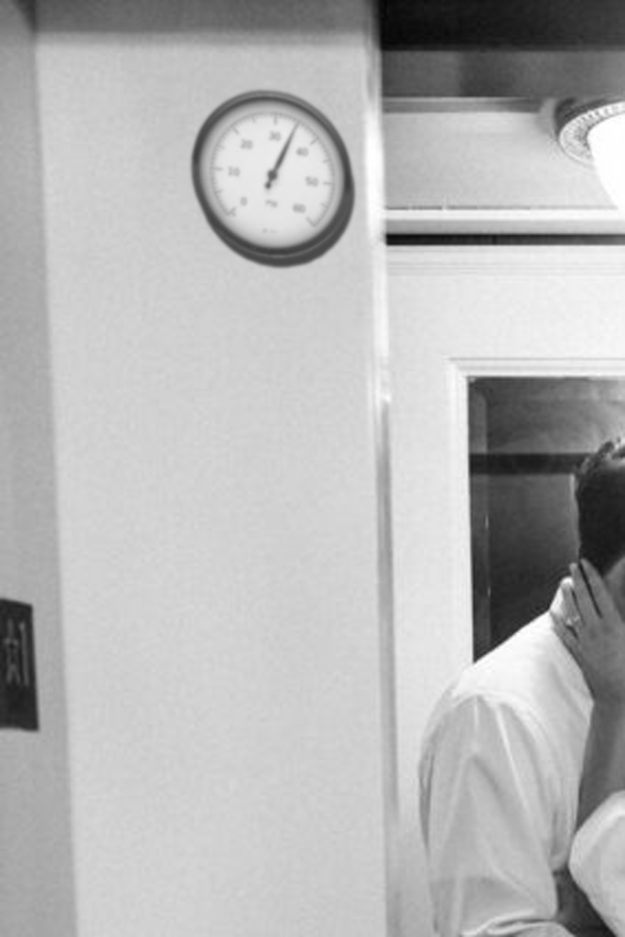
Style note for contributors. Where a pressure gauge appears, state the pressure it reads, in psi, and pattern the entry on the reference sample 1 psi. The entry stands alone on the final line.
35 psi
